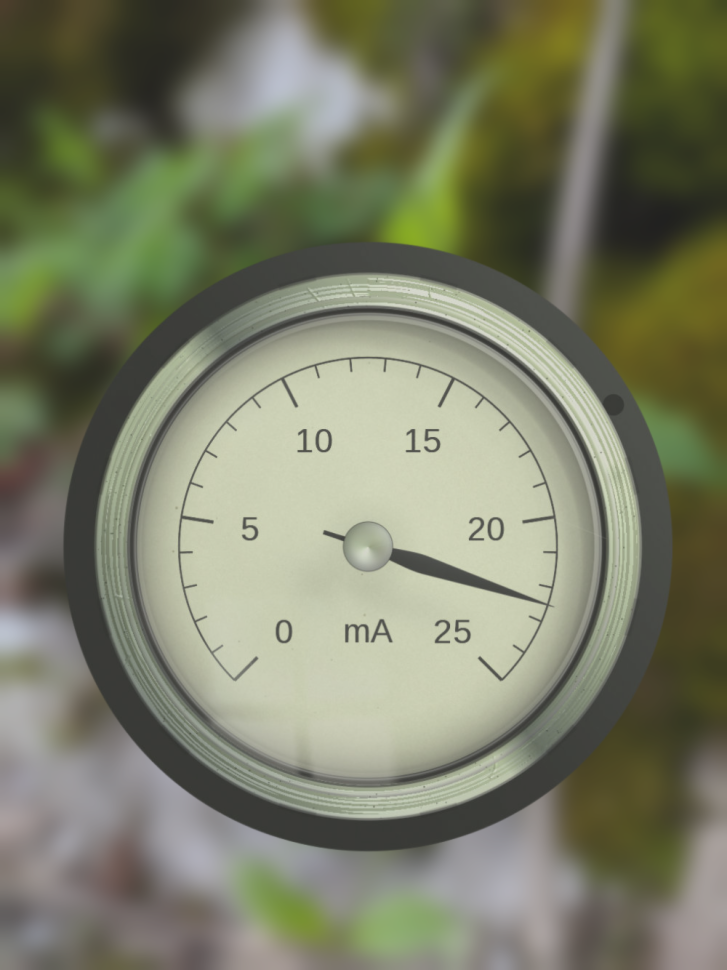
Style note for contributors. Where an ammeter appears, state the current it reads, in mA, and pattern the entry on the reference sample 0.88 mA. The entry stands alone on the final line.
22.5 mA
